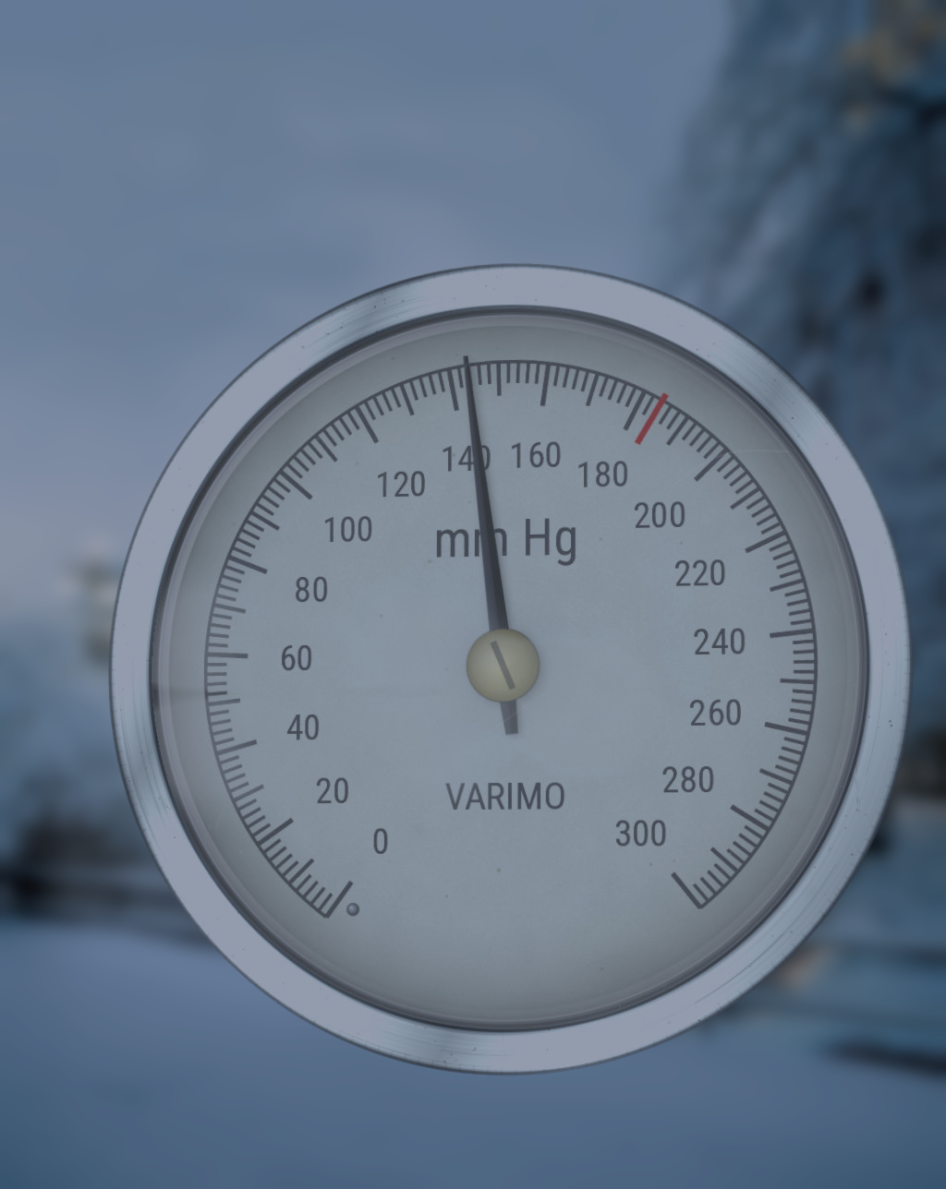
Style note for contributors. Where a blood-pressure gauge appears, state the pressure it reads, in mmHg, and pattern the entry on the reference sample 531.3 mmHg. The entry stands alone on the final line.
144 mmHg
